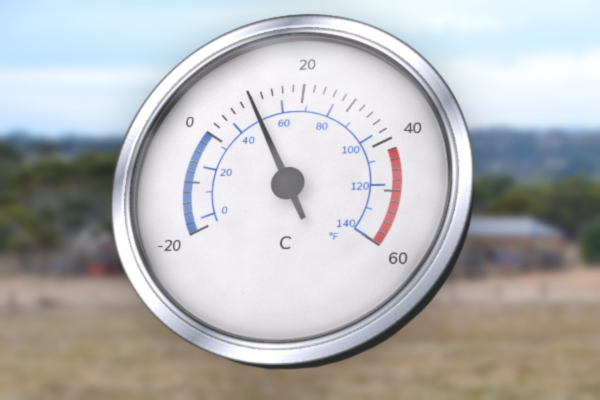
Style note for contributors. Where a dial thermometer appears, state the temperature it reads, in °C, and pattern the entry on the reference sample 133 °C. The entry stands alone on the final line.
10 °C
